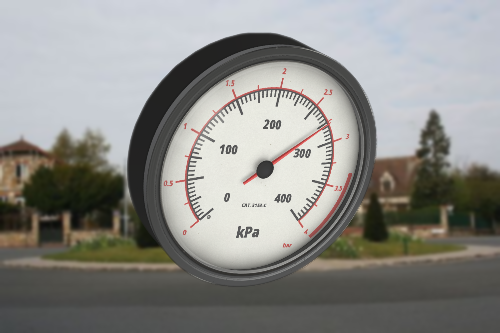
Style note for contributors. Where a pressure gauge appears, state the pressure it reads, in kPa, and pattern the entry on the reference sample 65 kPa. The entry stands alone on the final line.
275 kPa
